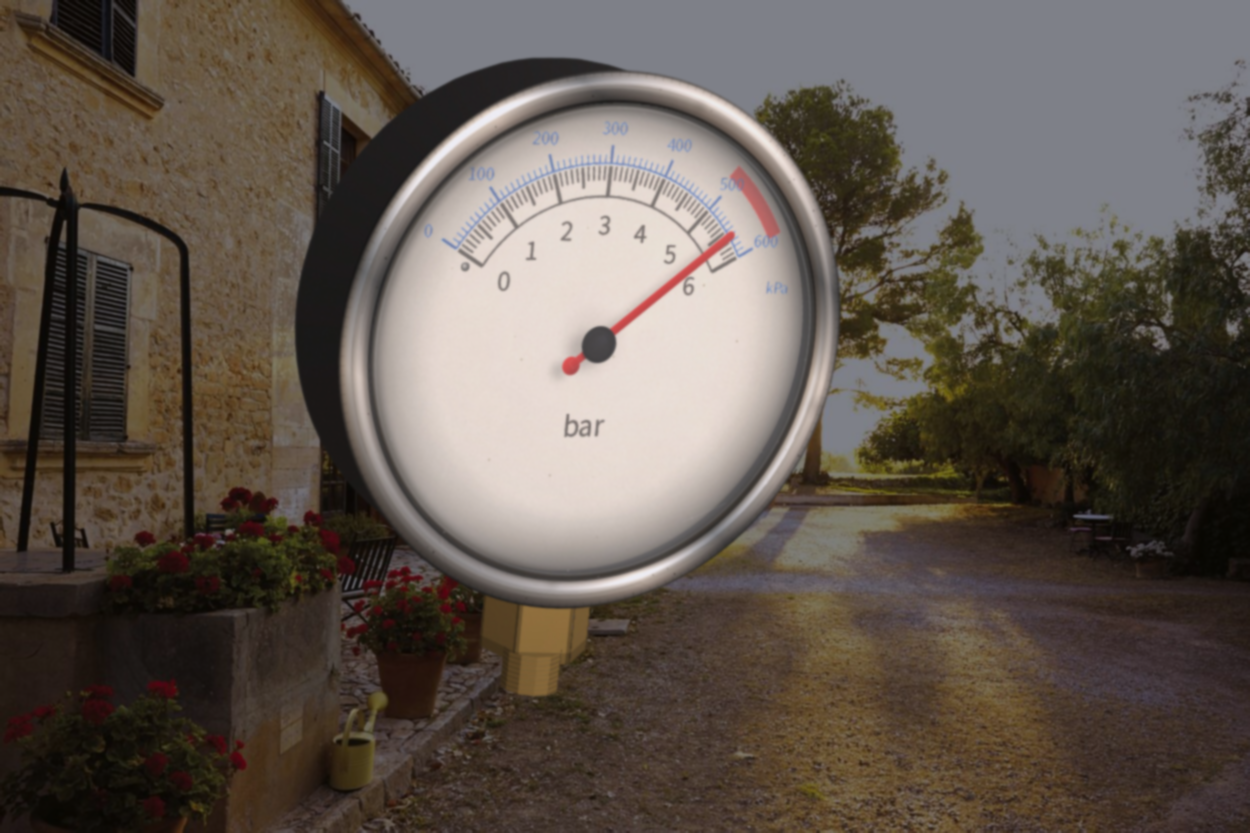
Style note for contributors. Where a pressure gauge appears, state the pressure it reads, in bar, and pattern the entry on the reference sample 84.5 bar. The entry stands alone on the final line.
5.5 bar
